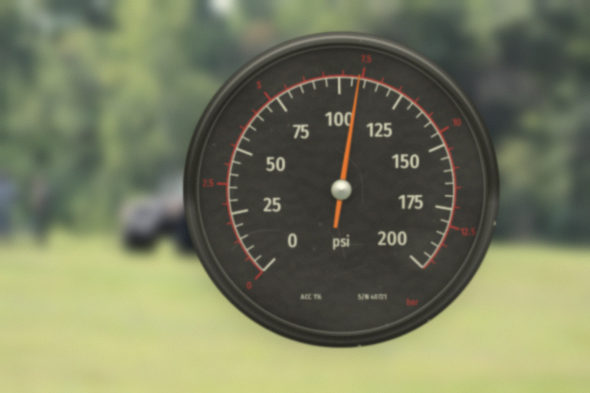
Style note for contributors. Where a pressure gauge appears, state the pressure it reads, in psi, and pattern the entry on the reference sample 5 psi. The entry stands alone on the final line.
107.5 psi
